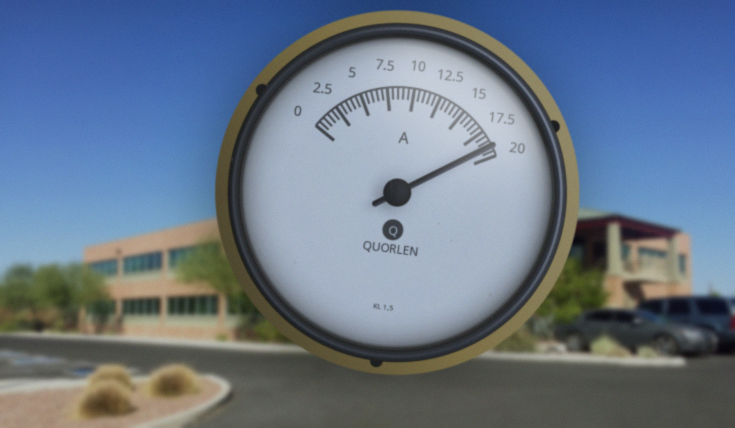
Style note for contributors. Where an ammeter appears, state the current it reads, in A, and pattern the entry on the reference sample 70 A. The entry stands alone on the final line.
19 A
